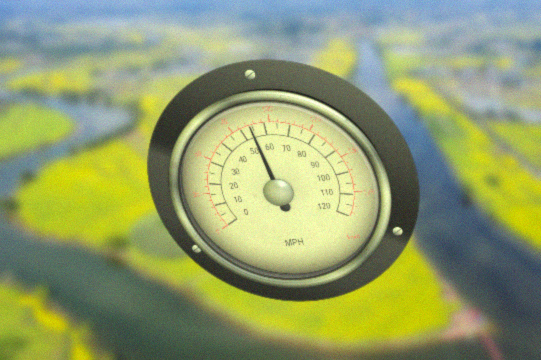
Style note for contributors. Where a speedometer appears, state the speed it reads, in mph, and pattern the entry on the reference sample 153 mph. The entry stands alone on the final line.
55 mph
